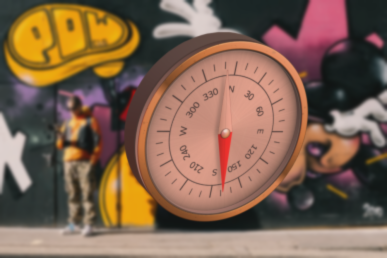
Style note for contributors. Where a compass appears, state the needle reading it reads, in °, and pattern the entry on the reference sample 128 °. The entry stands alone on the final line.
170 °
